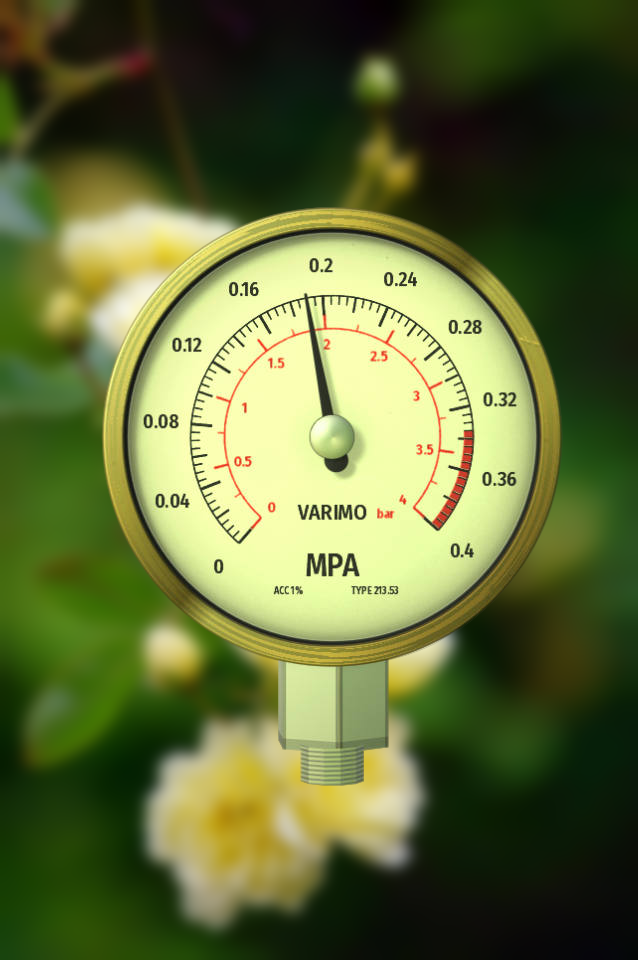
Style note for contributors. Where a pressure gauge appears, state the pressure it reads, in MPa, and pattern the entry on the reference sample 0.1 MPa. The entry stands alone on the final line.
0.19 MPa
